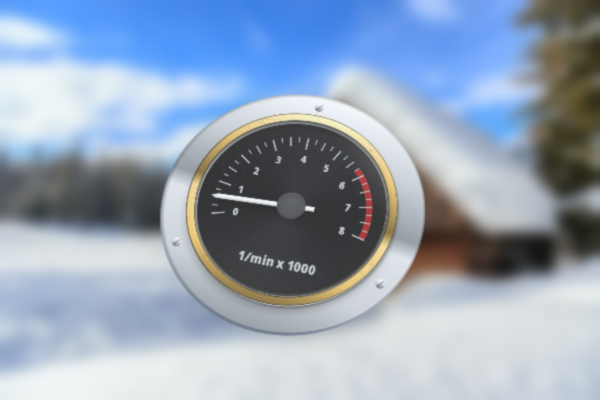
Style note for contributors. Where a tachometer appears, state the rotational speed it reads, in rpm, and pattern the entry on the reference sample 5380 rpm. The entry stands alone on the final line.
500 rpm
